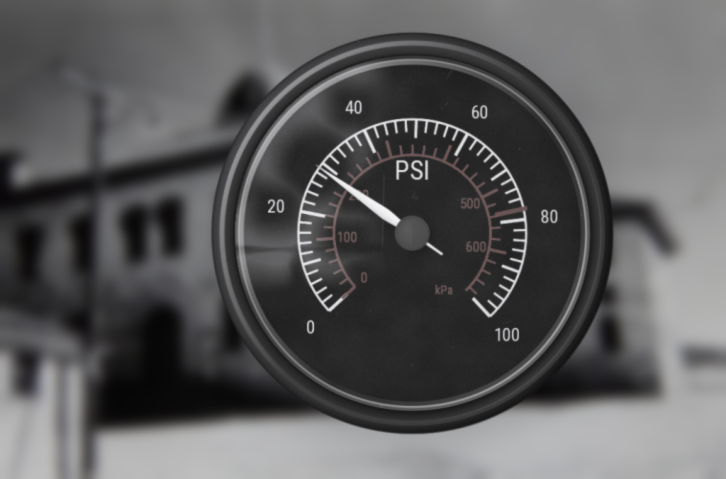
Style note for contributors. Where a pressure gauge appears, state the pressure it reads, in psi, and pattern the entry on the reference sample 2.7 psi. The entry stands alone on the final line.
29 psi
